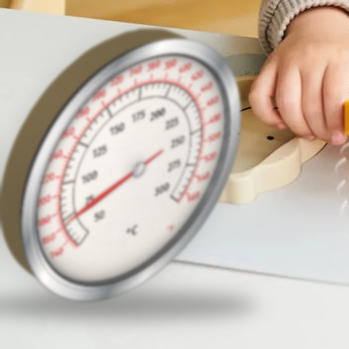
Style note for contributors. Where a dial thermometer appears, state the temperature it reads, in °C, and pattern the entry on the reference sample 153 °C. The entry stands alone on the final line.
75 °C
